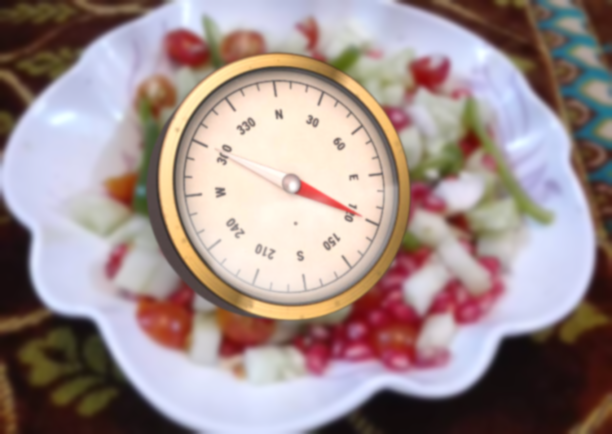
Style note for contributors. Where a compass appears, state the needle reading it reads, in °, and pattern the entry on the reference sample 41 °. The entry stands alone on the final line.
120 °
